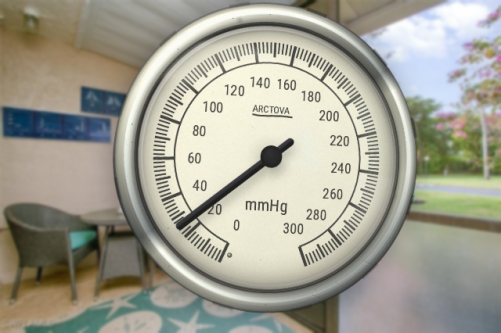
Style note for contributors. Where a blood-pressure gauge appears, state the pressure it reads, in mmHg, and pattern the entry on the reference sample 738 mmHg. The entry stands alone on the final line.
26 mmHg
